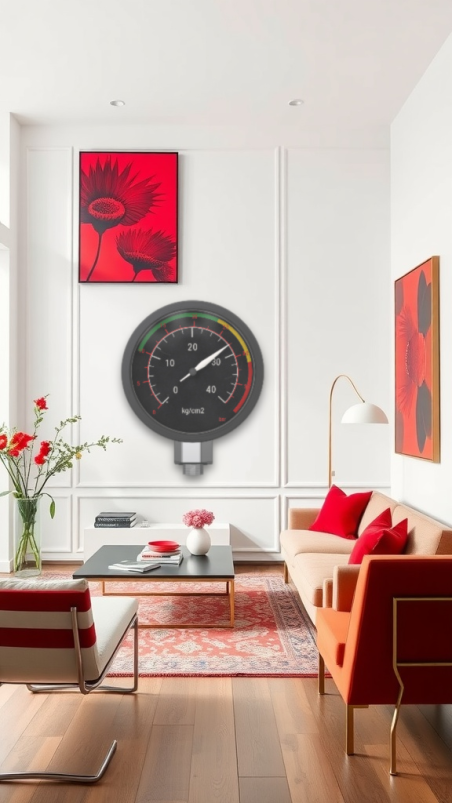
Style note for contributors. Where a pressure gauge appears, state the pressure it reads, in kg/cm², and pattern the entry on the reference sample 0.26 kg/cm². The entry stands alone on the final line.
28 kg/cm²
